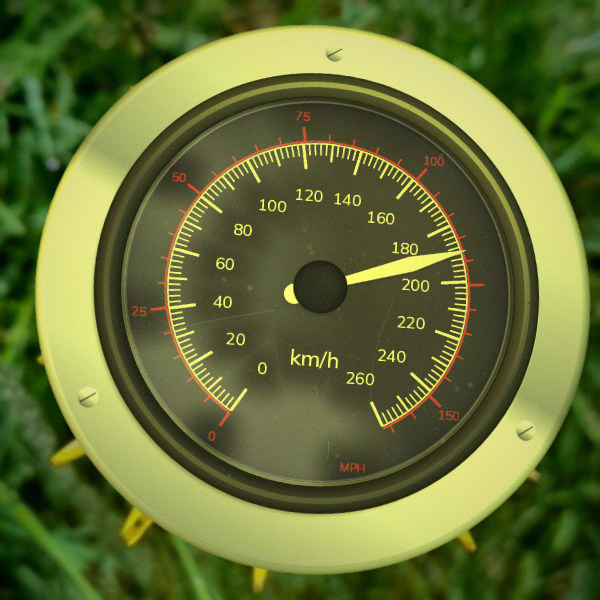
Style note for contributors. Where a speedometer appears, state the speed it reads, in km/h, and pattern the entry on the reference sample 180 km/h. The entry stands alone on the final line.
190 km/h
